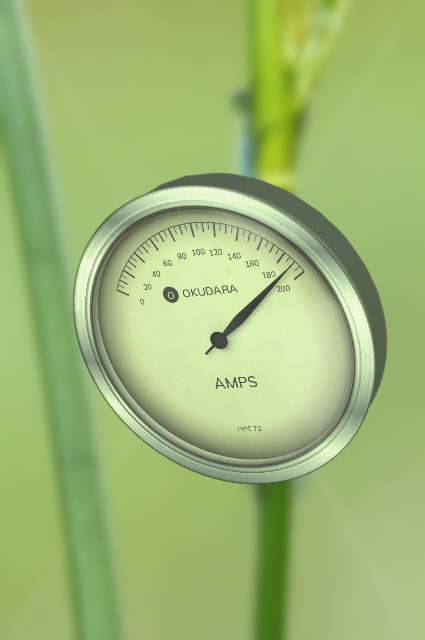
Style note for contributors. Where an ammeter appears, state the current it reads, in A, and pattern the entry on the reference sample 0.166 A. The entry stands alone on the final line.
190 A
